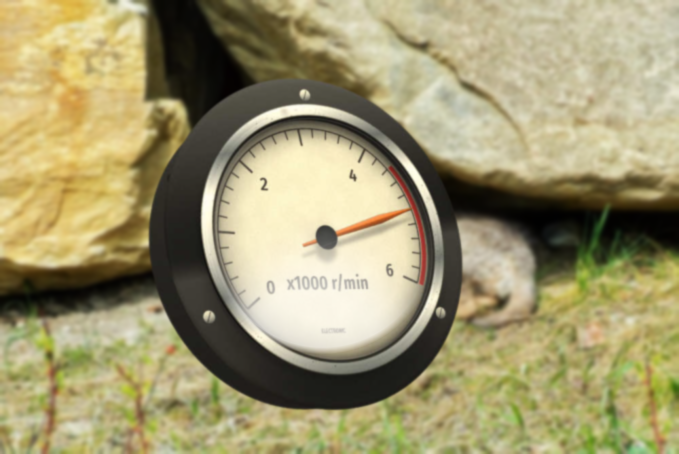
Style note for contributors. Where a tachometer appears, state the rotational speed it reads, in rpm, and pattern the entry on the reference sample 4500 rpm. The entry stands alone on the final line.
5000 rpm
